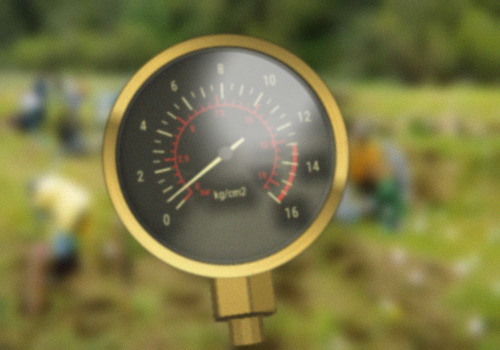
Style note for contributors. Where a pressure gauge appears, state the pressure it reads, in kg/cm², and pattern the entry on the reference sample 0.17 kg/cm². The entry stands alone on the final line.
0.5 kg/cm²
